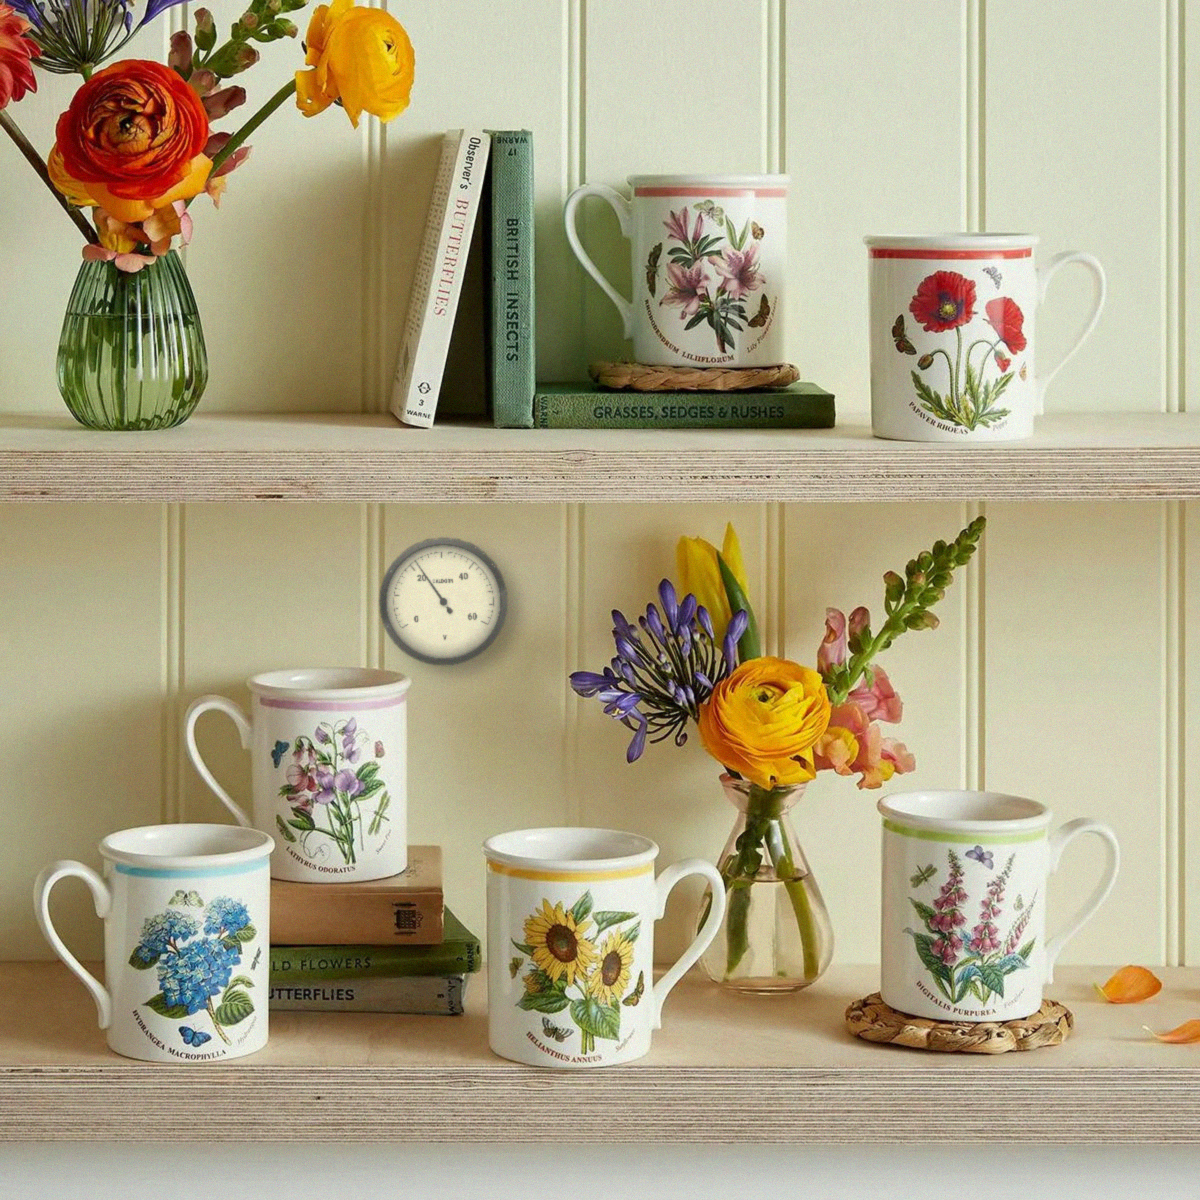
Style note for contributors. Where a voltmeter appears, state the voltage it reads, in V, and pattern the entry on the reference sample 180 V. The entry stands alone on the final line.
22 V
